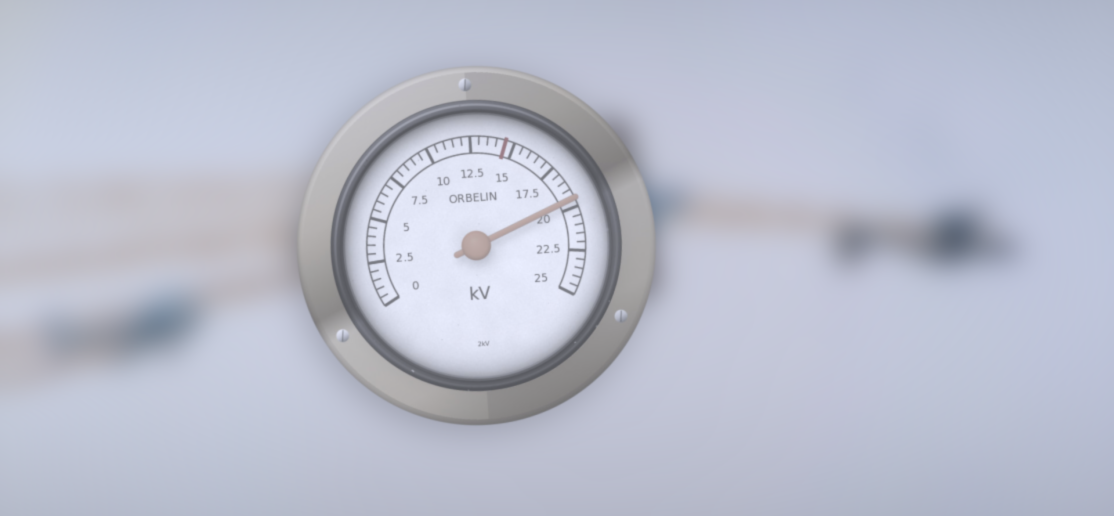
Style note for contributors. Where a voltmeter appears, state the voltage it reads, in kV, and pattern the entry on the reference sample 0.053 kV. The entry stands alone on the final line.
19.5 kV
